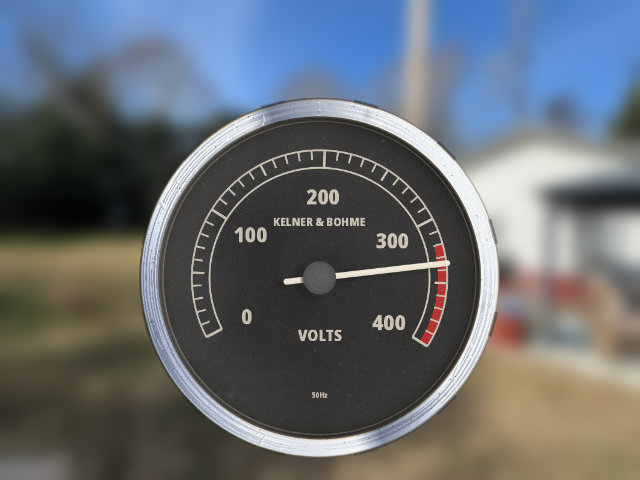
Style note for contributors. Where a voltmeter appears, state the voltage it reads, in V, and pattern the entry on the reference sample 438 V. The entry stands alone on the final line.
335 V
